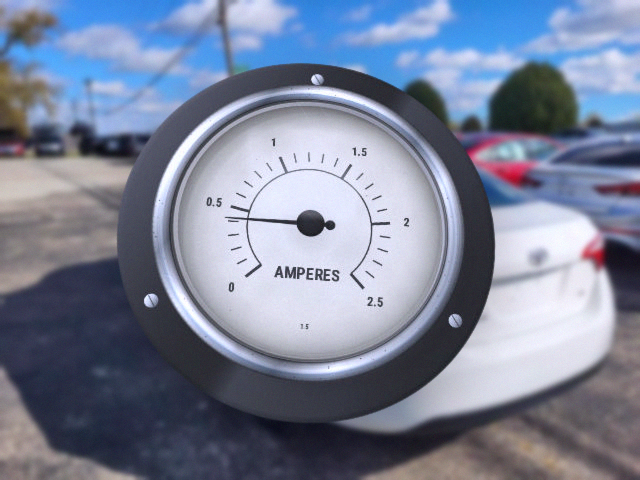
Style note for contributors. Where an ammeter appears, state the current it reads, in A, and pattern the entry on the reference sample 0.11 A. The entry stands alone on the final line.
0.4 A
